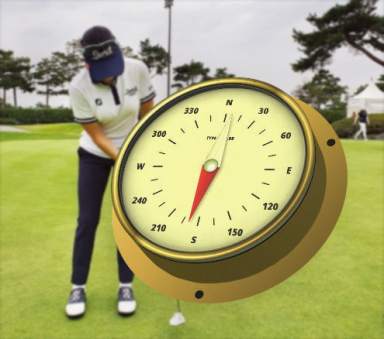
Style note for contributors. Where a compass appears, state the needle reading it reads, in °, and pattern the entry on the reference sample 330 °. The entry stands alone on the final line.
187.5 °
